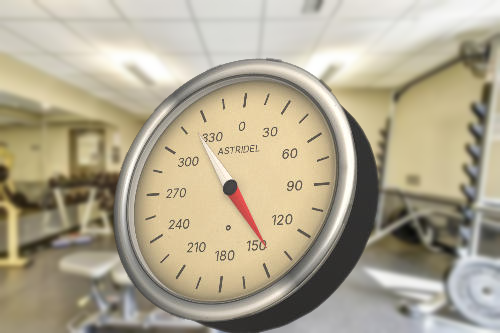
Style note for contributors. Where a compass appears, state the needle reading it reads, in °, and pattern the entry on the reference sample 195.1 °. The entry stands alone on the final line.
142.5 °
